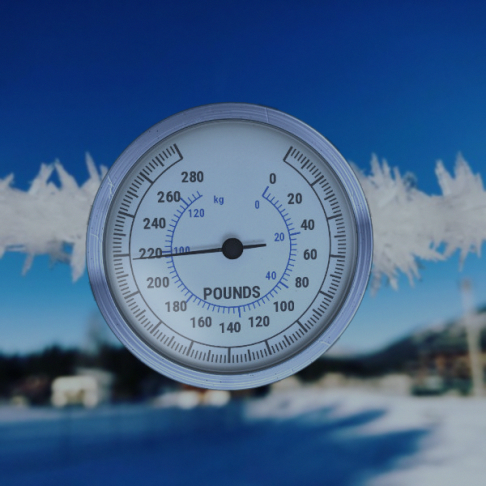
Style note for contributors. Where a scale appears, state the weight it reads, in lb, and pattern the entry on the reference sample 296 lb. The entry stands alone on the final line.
218 lb
